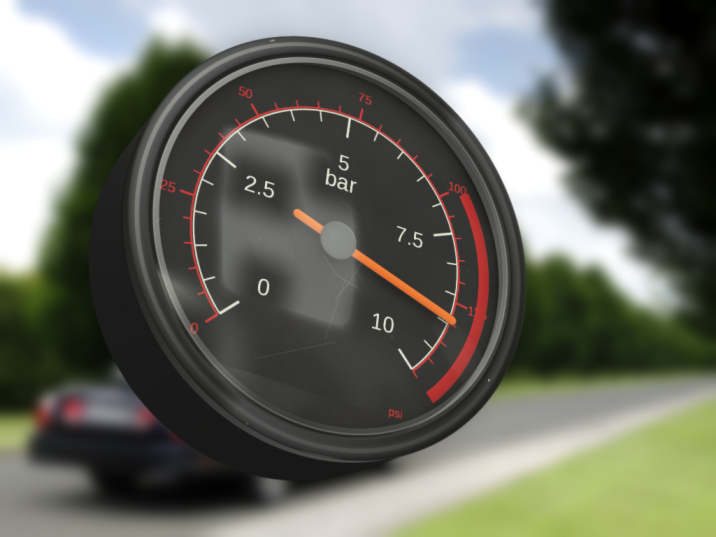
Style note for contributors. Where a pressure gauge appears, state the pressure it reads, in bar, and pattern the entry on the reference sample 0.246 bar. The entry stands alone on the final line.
9 bar
